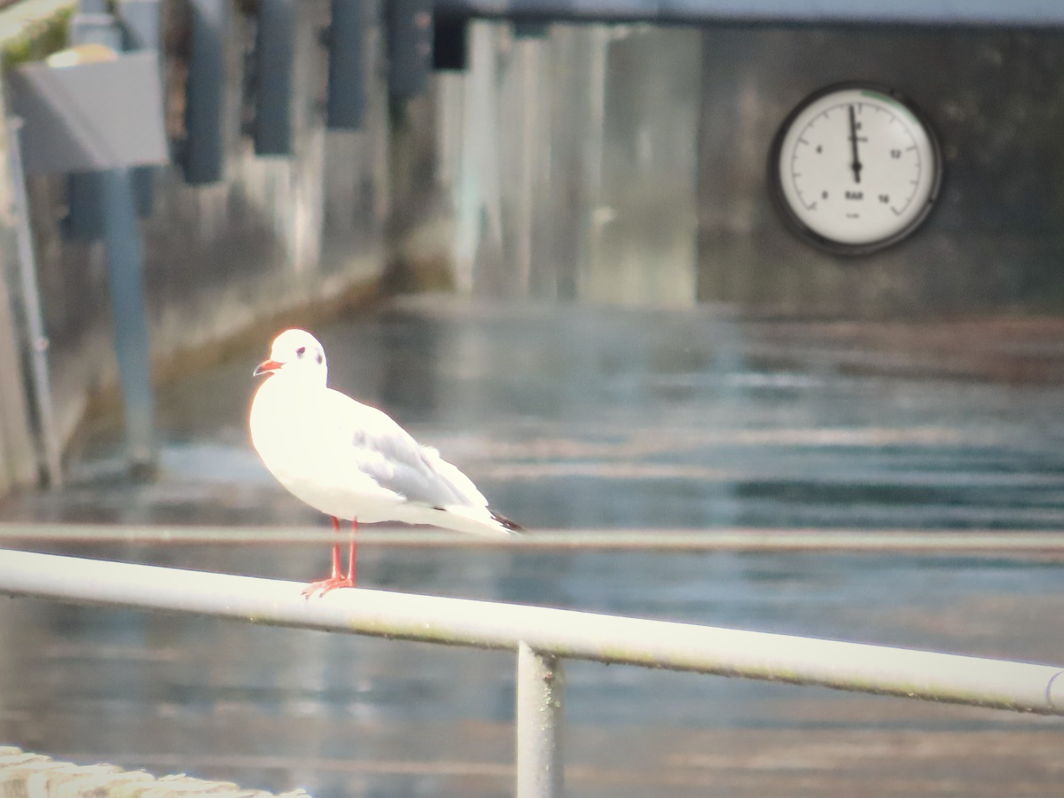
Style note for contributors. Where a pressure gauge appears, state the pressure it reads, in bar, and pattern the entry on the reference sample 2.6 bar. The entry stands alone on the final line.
7.5 bar
